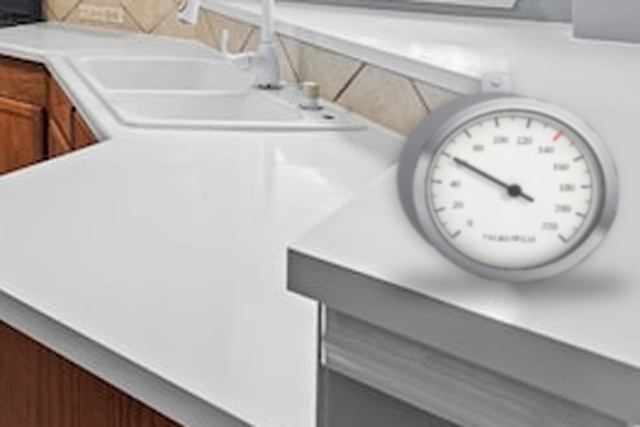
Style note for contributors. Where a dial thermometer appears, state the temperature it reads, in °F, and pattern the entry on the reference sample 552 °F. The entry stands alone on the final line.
60 °F
